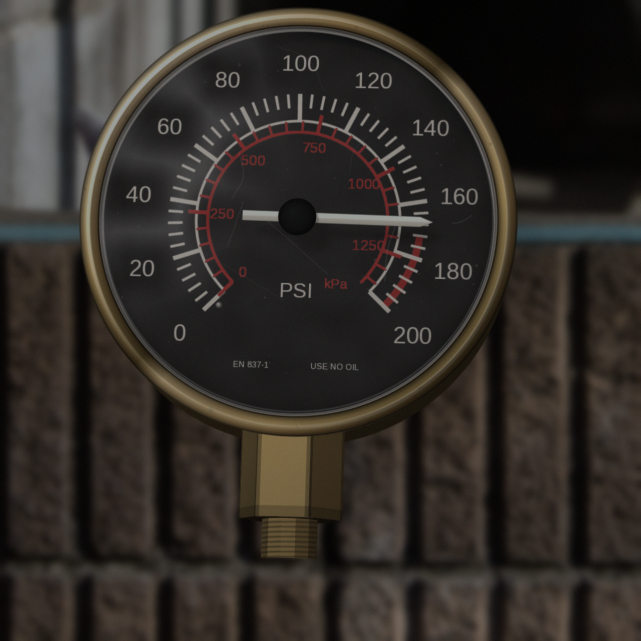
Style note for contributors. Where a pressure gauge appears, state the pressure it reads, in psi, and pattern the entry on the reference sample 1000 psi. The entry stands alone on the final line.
168 psi
